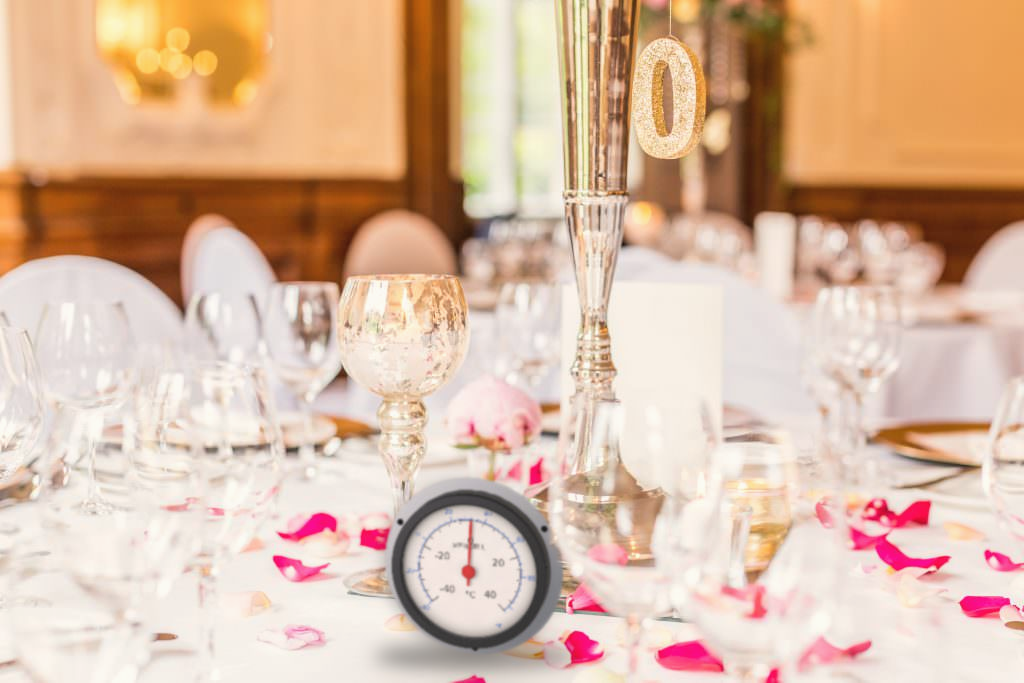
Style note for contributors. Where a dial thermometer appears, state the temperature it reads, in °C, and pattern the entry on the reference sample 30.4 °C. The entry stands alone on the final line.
0 °C
